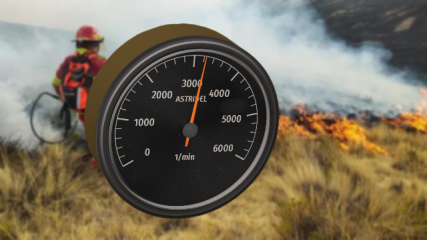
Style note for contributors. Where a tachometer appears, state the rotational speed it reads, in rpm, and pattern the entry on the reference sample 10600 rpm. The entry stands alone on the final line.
3200 rpm
